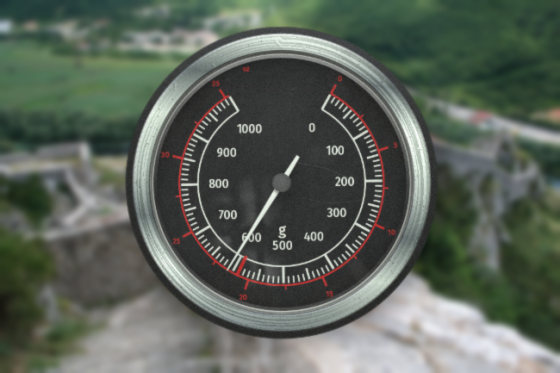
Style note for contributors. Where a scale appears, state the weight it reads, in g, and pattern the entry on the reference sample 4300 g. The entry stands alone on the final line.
610 g
